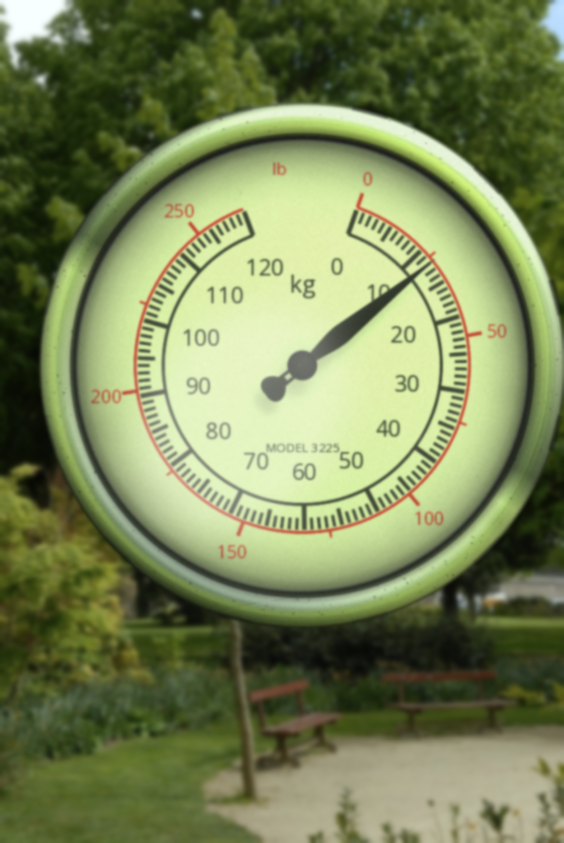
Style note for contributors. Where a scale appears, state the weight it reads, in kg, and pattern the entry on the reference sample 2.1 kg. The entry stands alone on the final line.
12 kg
